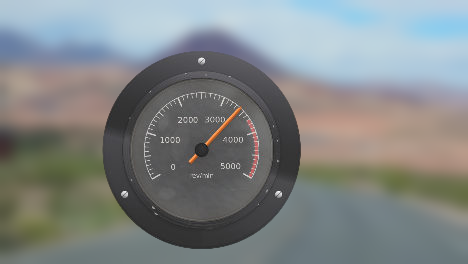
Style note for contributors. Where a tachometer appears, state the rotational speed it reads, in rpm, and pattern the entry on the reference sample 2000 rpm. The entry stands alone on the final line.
3400 rpm
